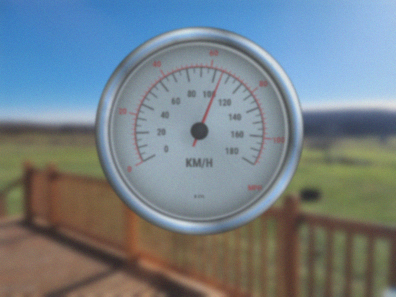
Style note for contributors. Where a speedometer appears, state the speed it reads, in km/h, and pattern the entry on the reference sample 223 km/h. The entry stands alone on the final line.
105 km/h
